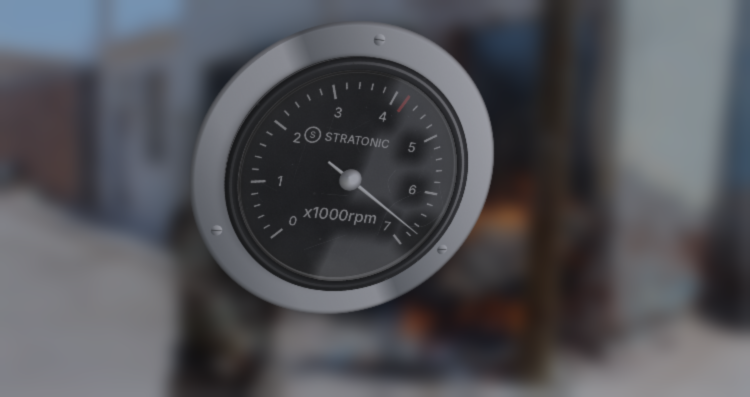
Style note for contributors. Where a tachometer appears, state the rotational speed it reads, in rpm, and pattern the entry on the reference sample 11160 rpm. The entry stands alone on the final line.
6700 rpm
